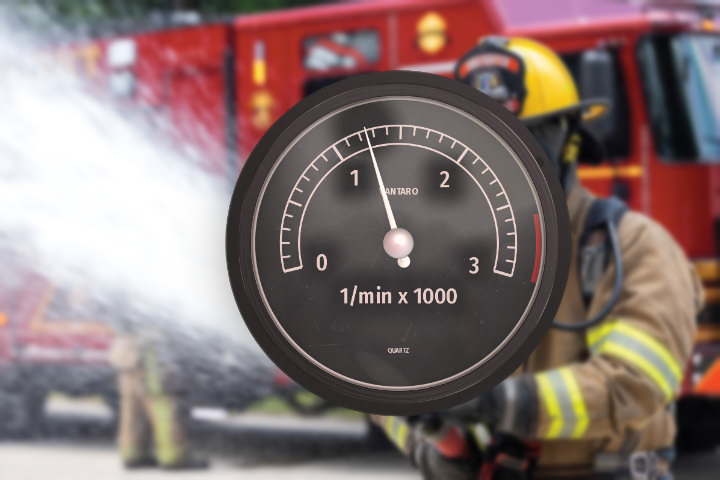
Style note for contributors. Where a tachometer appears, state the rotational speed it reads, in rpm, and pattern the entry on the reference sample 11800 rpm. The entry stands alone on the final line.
1250 rpm
